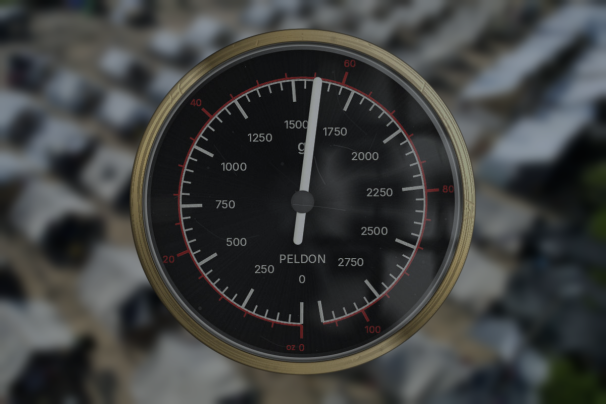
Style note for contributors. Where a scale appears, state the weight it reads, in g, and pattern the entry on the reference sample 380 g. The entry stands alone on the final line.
1600 g
